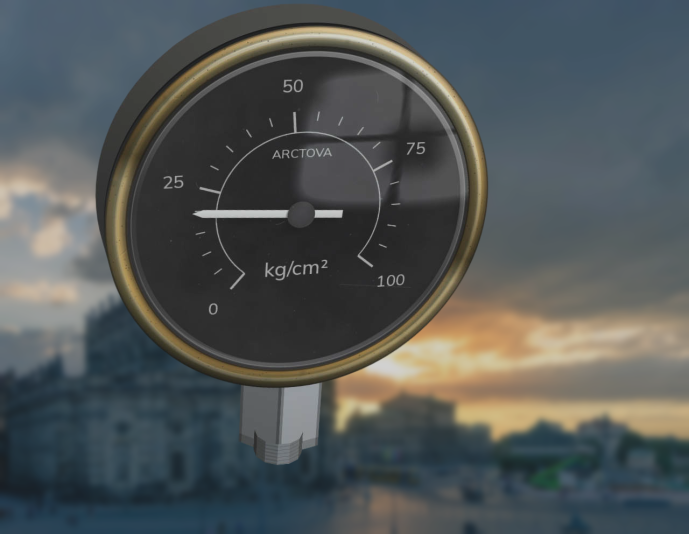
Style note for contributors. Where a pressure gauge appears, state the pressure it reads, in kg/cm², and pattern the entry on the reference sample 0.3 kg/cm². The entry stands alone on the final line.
20 kg/cm²
